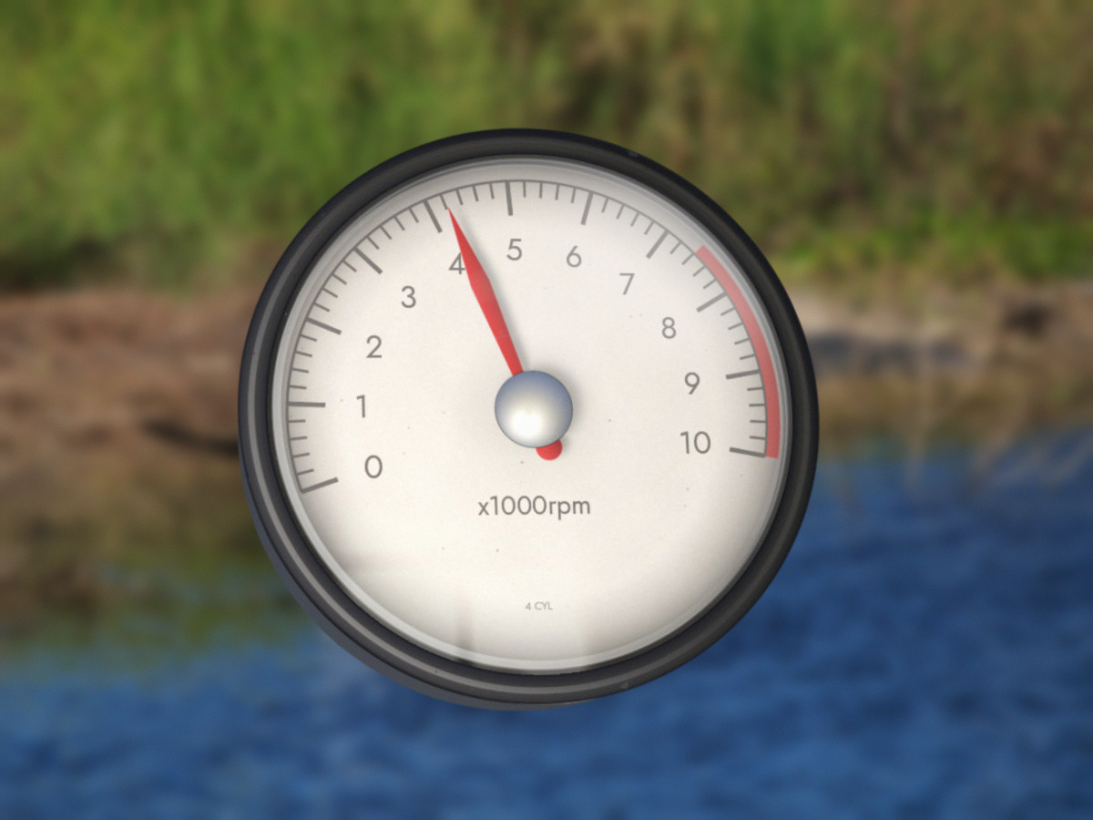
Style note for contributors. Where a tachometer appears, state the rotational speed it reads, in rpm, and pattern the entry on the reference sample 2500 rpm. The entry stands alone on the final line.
4200 rpm
